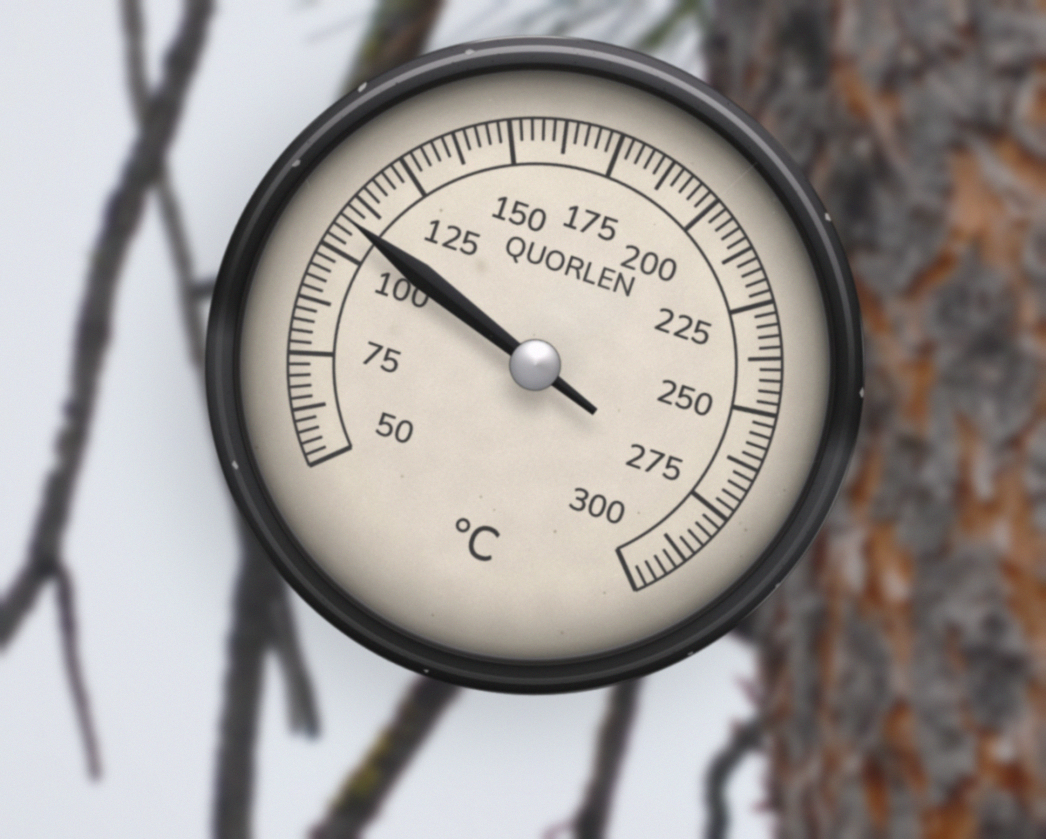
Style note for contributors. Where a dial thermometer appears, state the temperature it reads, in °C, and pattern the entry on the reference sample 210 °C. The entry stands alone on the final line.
107.5 °C
